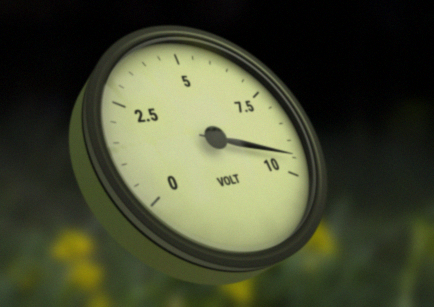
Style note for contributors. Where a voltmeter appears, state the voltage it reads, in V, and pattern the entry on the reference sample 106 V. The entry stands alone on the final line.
9.5 V
